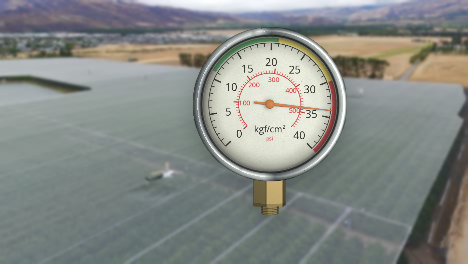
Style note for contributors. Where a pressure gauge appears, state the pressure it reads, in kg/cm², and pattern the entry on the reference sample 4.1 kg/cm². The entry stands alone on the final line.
34 kg/cm²
